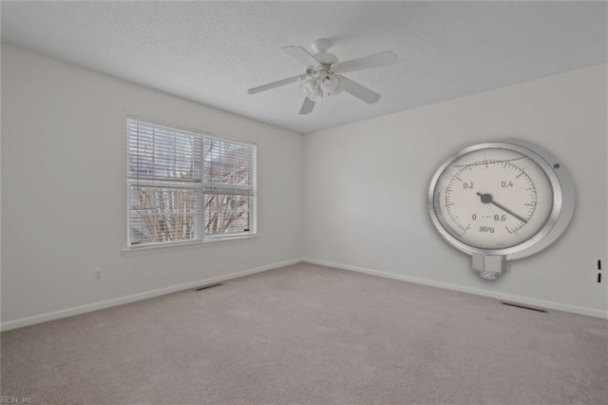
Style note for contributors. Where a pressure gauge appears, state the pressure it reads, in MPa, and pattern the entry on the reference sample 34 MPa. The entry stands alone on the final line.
0.55 MPa
